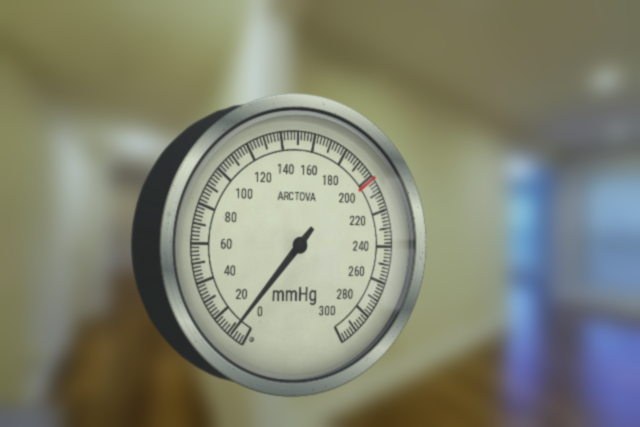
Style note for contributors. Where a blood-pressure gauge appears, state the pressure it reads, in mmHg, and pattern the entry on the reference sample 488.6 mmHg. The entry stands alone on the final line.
10 mmHg
